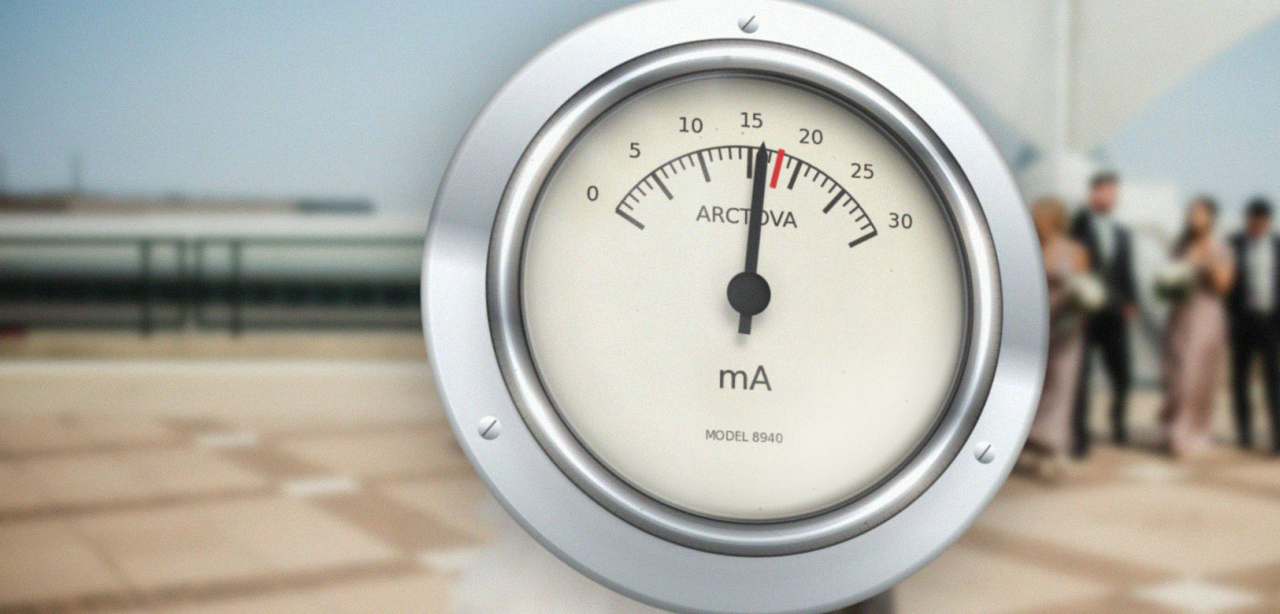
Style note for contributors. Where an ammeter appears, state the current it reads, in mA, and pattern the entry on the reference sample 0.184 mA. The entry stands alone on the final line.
16 mA
